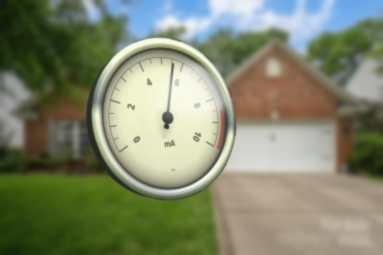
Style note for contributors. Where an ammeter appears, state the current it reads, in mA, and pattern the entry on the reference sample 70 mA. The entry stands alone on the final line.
5.5 mA
